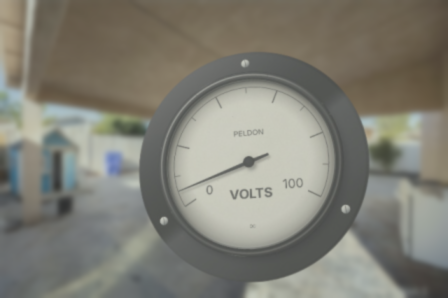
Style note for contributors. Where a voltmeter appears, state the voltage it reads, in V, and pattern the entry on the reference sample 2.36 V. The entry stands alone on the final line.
5 V
